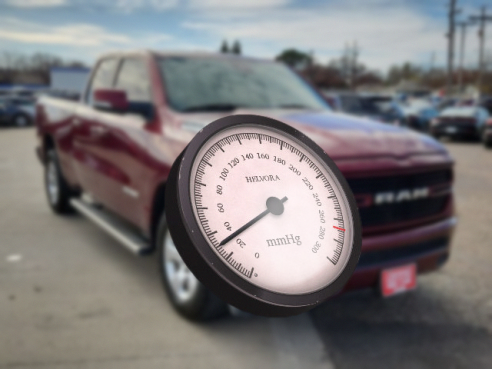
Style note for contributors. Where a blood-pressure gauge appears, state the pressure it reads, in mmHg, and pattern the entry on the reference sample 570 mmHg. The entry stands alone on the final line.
30 mmHg
